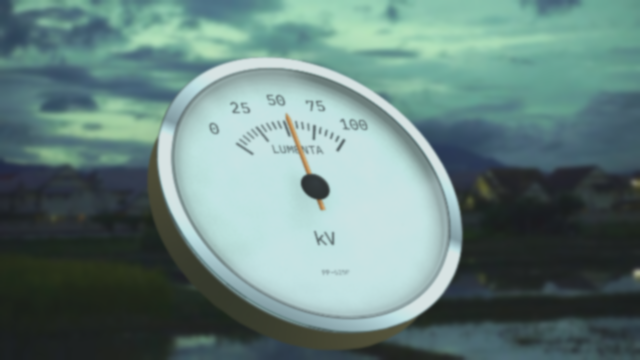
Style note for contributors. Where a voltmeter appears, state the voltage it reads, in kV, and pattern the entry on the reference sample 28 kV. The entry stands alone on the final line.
50 kV
